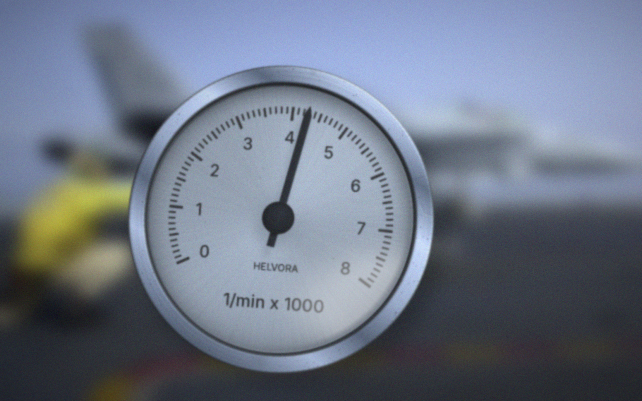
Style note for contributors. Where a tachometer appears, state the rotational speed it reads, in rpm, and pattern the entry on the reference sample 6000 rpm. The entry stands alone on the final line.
4300 rpm
